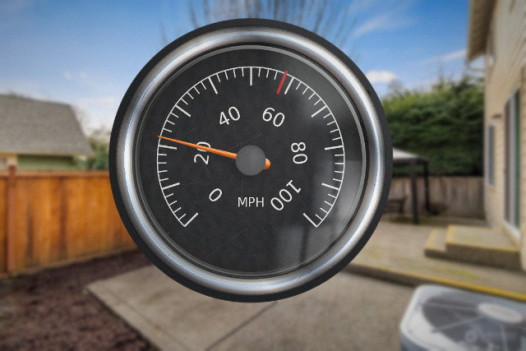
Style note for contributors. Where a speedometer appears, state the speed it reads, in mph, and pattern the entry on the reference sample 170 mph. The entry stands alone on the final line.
22 mph
